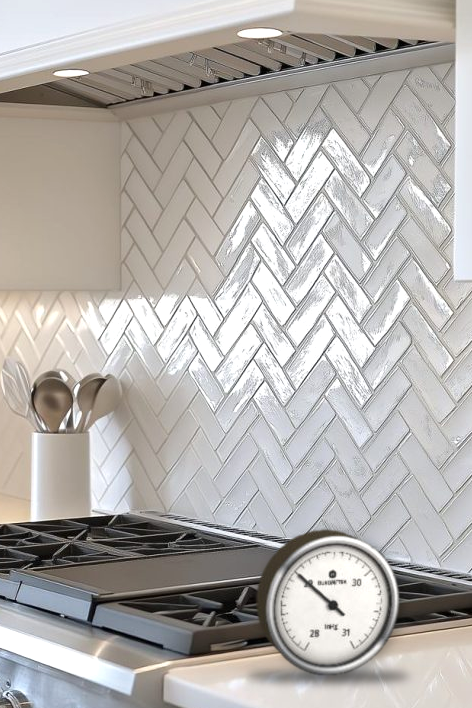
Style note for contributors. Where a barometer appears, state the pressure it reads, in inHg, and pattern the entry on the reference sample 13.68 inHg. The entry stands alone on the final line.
29 inHg
